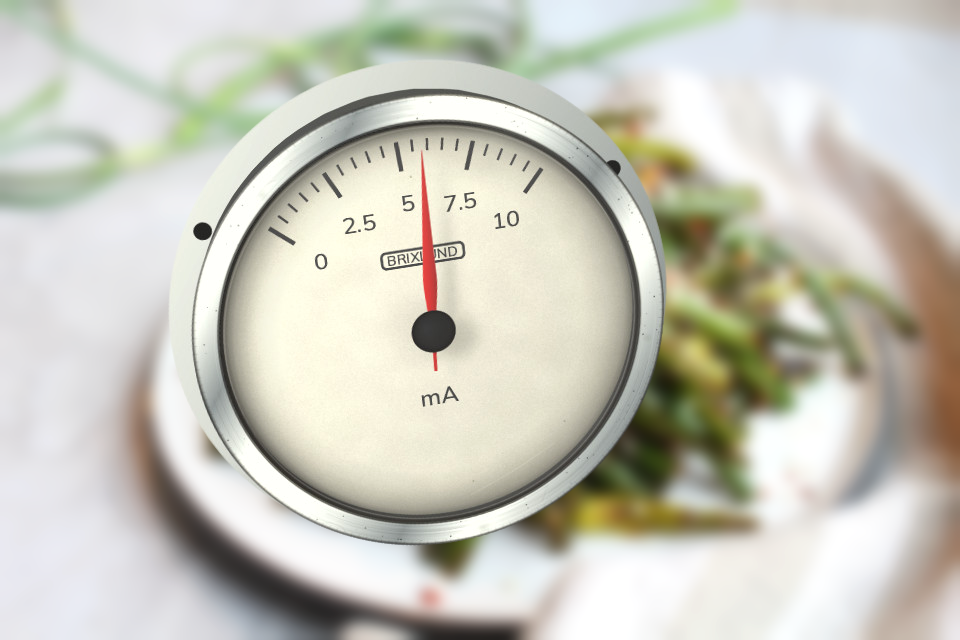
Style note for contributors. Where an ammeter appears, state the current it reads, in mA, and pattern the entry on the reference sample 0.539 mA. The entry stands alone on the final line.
5.75 mA
